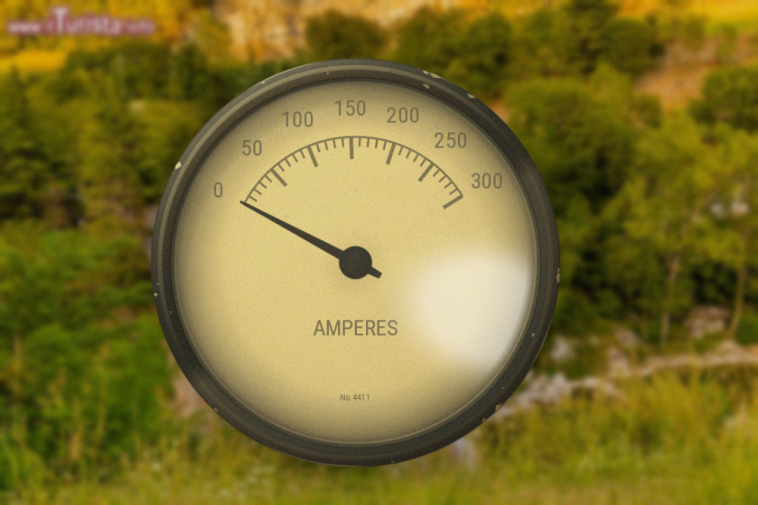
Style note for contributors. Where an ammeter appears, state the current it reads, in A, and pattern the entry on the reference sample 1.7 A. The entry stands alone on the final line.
0 A
